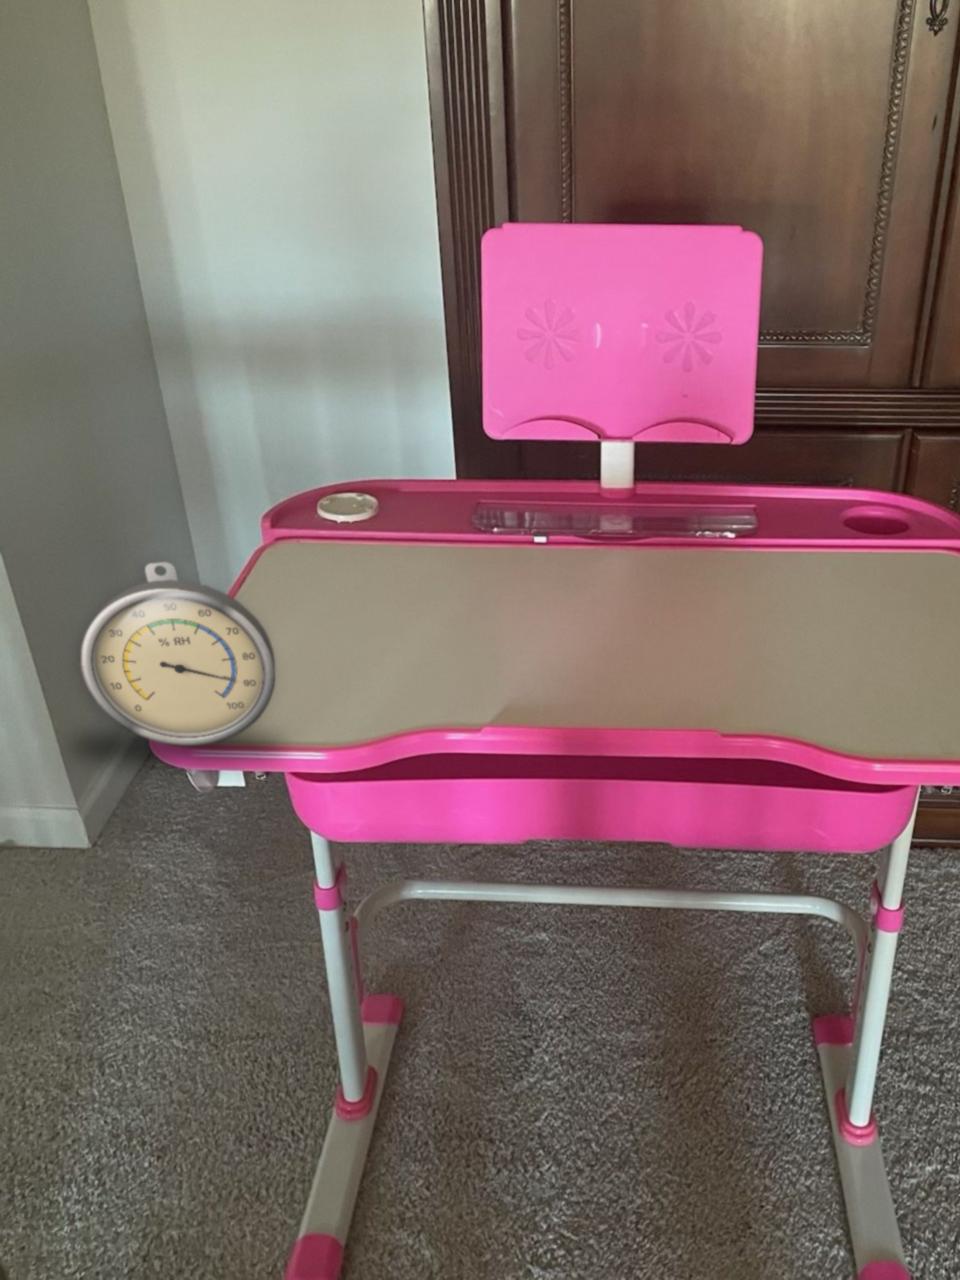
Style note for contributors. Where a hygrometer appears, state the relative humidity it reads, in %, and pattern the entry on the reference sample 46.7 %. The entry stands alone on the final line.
90 %
